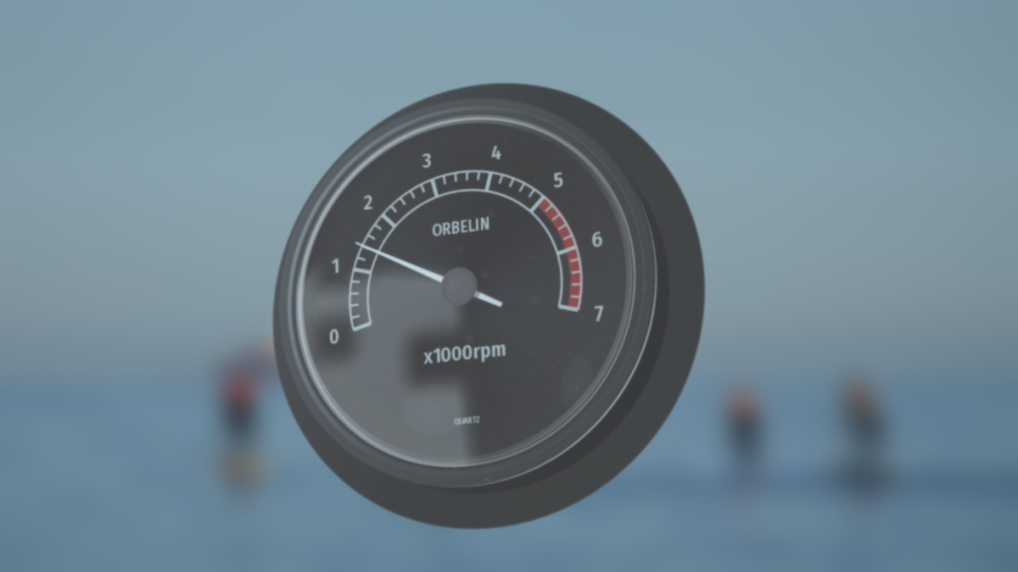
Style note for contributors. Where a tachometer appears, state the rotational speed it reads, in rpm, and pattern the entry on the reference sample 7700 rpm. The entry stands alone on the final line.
1400 rpm
